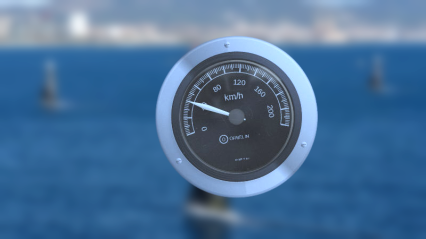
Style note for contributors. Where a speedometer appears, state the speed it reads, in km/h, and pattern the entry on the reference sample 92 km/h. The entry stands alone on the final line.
40 km/h
